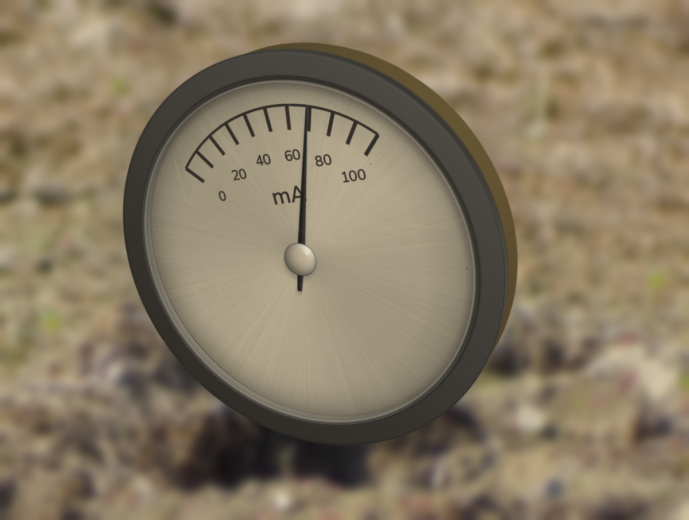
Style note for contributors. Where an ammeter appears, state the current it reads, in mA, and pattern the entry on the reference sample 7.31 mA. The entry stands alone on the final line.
70 mA
